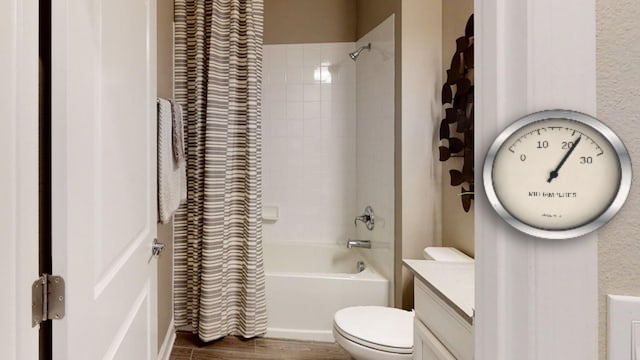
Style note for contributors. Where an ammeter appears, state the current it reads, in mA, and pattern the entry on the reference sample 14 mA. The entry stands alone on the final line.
22 mA
